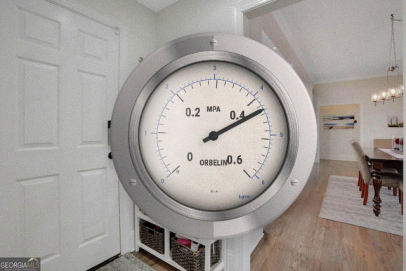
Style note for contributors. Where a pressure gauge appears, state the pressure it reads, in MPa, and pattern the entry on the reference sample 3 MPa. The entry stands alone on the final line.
0.43 MPa
